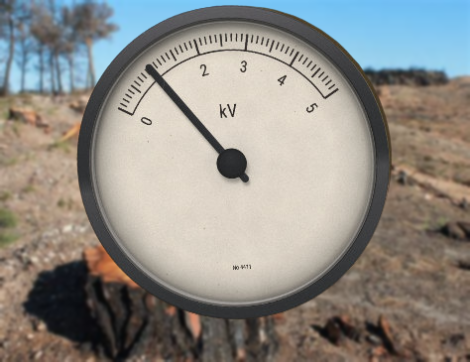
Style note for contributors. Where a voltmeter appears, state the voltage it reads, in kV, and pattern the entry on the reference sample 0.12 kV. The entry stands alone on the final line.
1 kV
